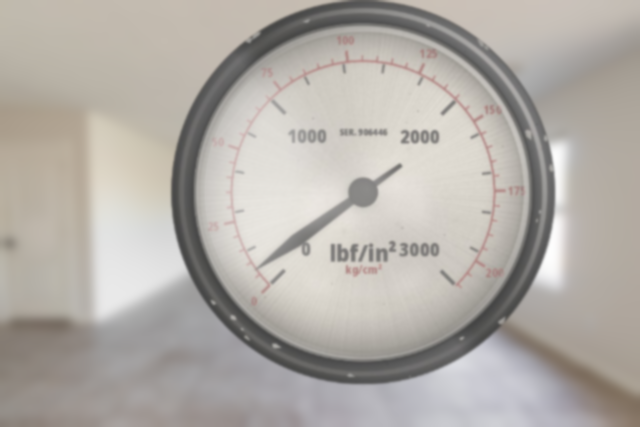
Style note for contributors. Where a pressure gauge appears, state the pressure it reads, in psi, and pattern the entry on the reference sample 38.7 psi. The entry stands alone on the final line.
100 psi
